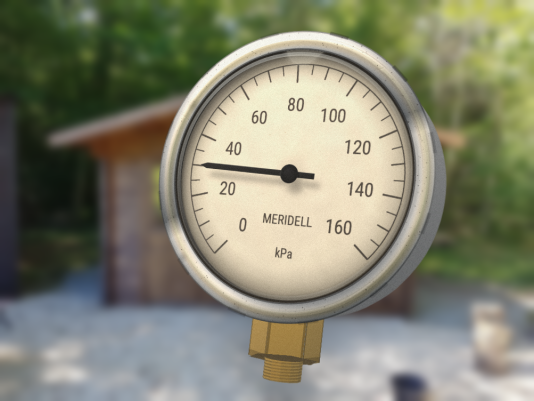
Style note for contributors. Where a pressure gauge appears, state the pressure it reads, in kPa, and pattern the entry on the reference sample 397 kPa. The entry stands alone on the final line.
30 kPa
